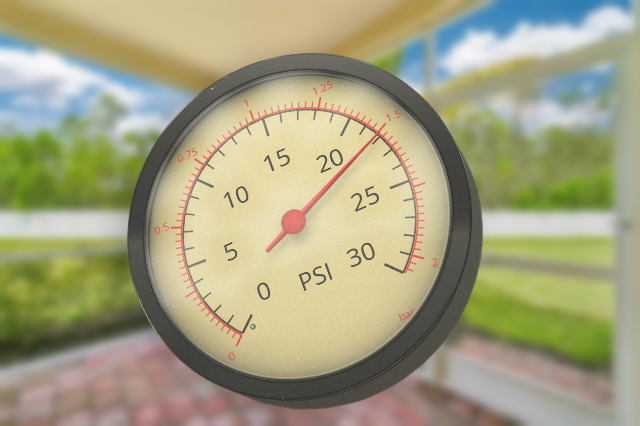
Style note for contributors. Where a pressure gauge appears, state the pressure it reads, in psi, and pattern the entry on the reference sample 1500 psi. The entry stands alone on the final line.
22 psi
